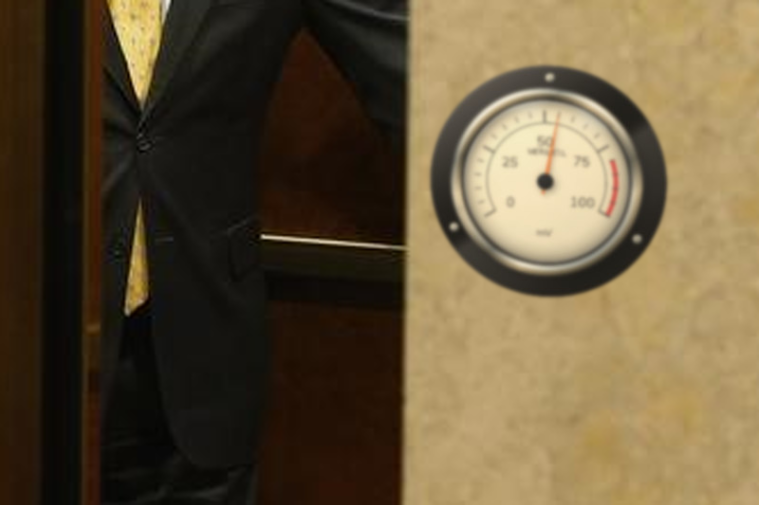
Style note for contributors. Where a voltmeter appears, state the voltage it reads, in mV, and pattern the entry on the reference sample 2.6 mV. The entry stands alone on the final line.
55 mV
